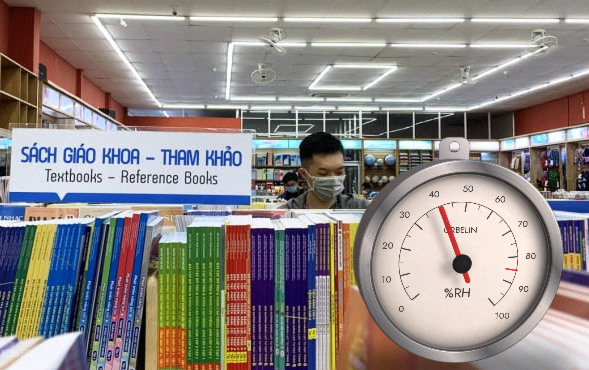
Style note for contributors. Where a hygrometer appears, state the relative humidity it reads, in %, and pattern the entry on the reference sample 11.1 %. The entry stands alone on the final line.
40 %
